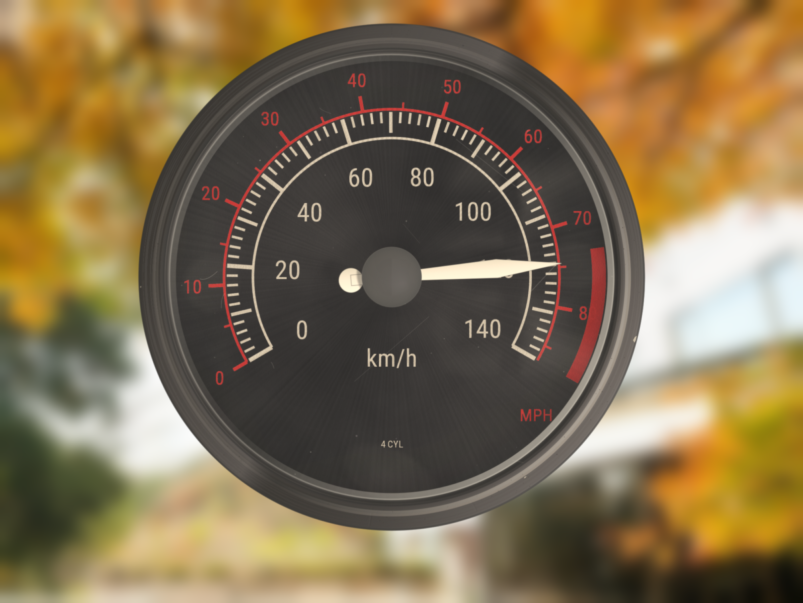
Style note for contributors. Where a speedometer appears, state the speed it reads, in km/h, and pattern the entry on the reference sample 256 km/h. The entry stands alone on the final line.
120 km/h
